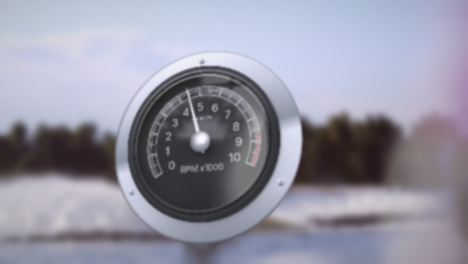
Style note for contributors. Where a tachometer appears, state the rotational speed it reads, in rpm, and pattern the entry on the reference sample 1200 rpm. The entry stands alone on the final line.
4500 rpm
